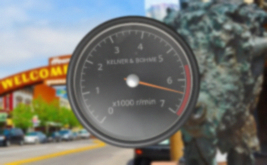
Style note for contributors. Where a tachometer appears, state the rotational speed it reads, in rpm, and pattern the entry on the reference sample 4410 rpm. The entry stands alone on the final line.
6400 rpm
